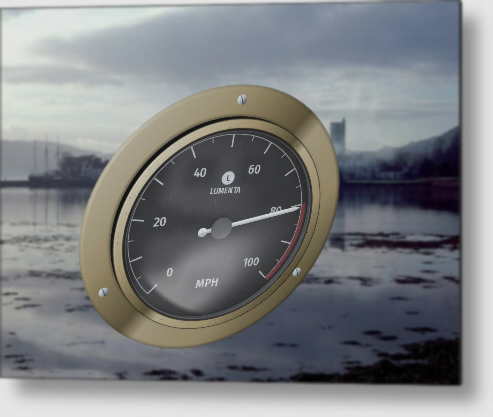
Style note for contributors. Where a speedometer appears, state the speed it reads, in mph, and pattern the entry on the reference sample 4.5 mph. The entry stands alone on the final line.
80 mph
